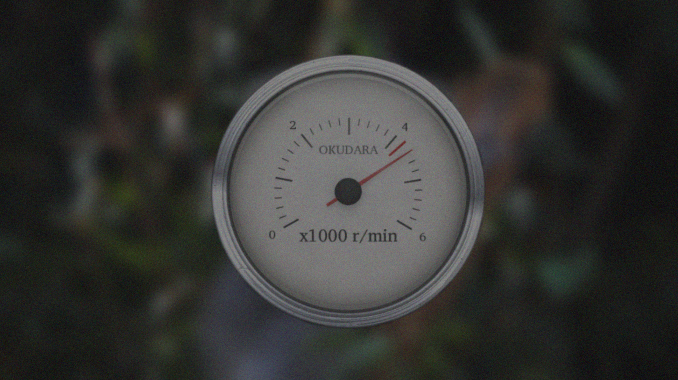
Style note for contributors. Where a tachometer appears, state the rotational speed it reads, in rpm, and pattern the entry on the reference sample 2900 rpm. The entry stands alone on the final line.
4400 rpm
